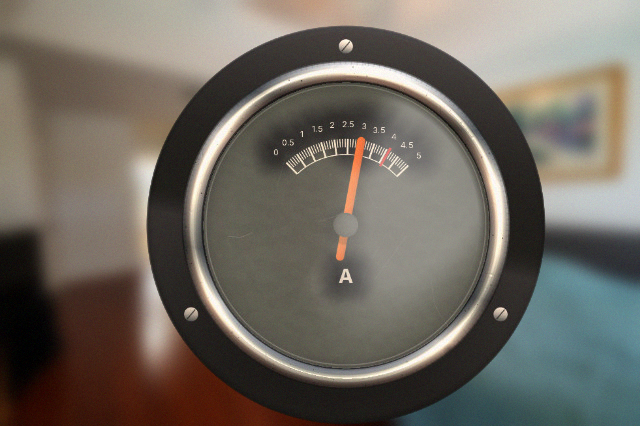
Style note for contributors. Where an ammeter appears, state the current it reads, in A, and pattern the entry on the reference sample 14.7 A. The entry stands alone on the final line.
3 A
